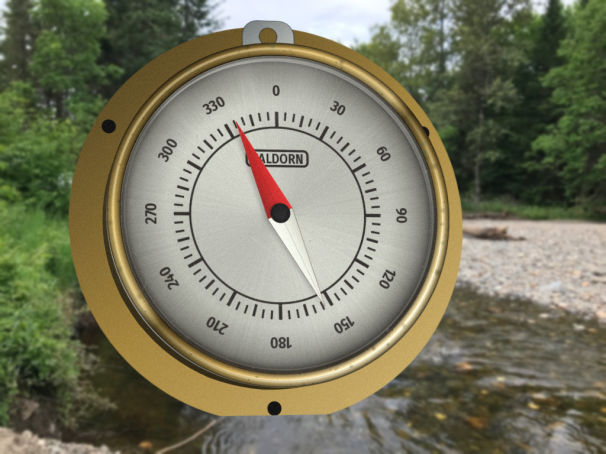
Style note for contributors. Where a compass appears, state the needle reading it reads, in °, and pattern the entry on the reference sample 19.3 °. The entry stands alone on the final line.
335 °
